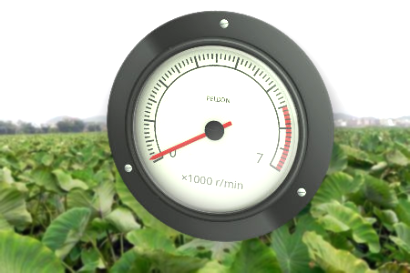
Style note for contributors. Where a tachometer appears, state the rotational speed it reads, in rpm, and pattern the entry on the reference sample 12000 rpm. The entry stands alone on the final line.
100 rpm
